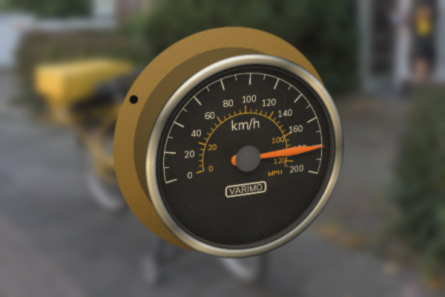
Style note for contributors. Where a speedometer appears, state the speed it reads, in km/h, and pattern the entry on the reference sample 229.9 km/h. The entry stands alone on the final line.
180 km/h
